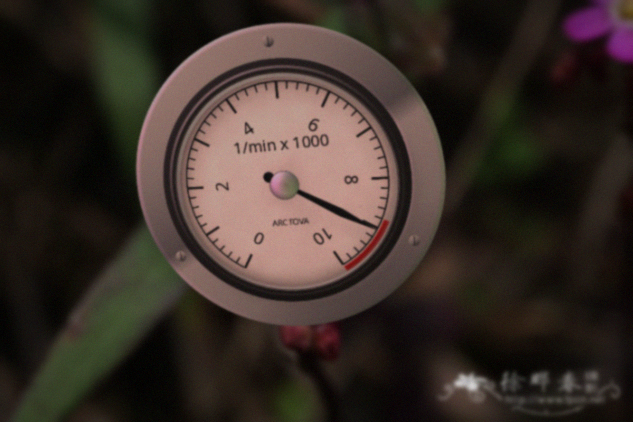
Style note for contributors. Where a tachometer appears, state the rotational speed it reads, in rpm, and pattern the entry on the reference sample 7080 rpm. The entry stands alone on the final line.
9000 rpm
